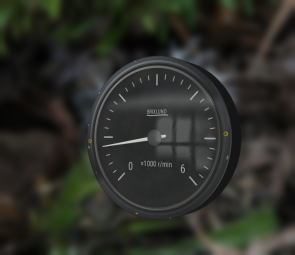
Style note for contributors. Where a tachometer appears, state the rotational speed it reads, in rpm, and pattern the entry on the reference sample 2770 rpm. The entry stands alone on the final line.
800 rpm
